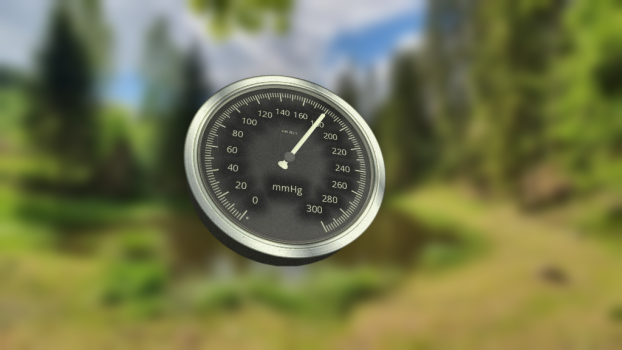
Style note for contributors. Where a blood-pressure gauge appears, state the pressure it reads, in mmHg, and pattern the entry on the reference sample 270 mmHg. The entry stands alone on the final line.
180 mmHg
